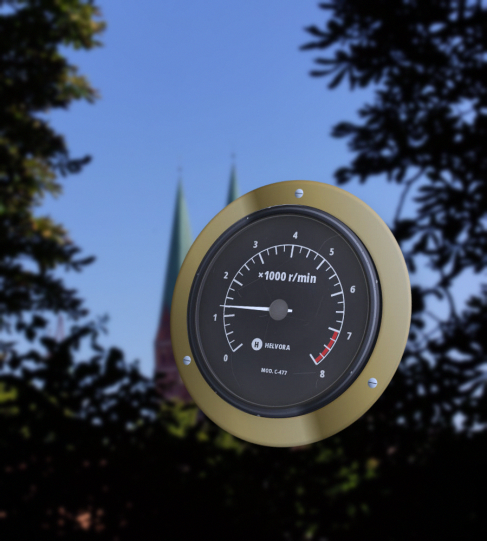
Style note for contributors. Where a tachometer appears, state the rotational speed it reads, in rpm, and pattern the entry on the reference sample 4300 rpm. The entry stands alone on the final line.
1250 rpm
